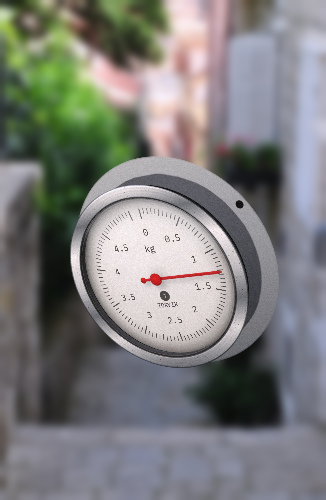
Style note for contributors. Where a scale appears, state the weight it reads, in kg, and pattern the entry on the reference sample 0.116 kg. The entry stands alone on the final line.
1.25 kg
